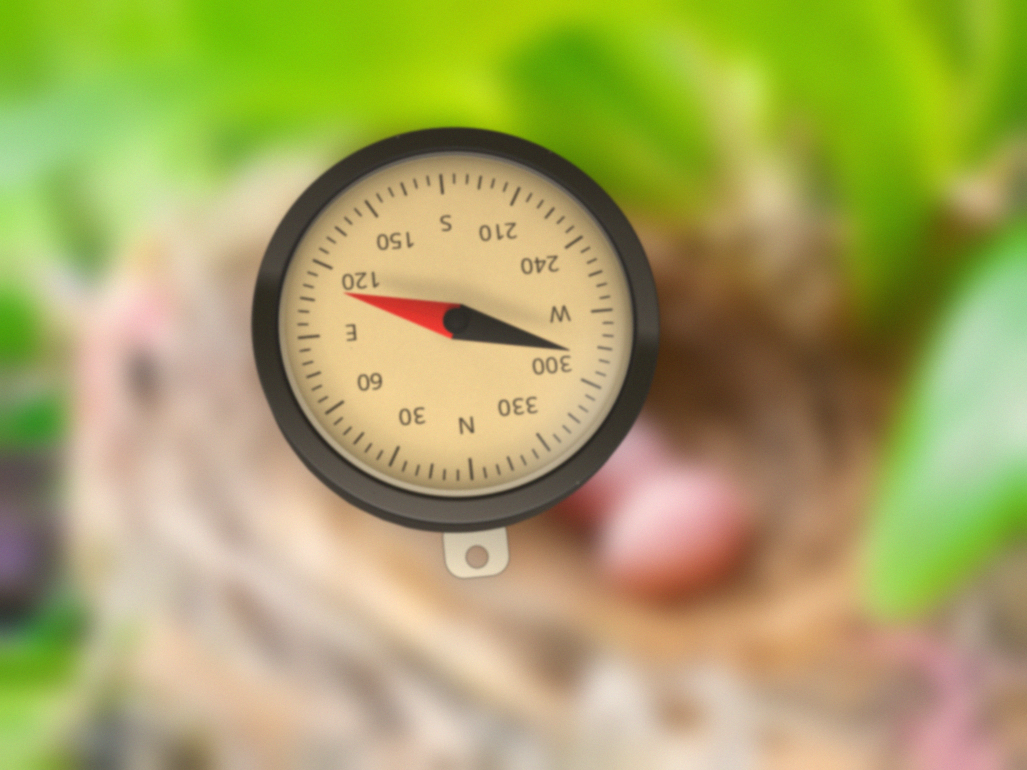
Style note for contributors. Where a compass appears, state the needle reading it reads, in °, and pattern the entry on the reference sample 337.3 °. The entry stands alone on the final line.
110 °
